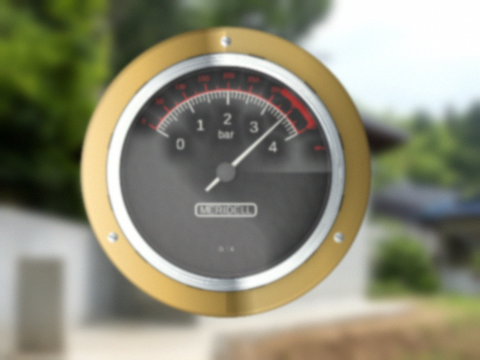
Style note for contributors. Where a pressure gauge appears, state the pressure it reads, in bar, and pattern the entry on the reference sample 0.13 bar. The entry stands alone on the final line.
3.5 bar
